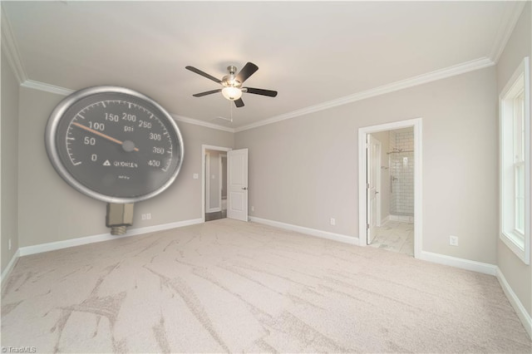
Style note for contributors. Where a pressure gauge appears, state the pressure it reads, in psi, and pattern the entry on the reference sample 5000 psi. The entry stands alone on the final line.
80 psi
